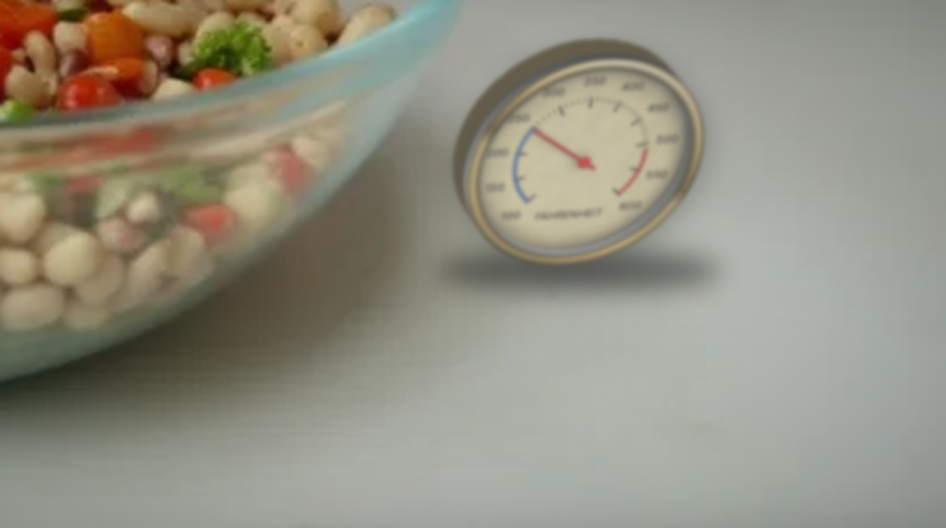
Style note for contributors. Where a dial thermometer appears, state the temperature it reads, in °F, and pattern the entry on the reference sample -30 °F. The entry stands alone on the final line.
250 °F
